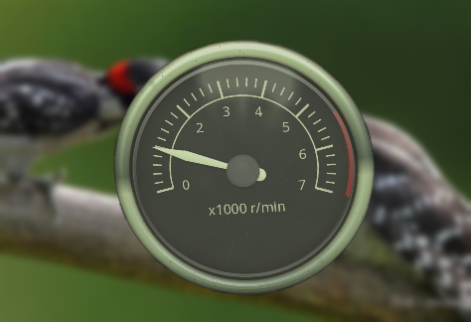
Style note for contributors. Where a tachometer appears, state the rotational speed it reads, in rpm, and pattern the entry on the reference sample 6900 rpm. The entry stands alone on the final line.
1000 rpm
